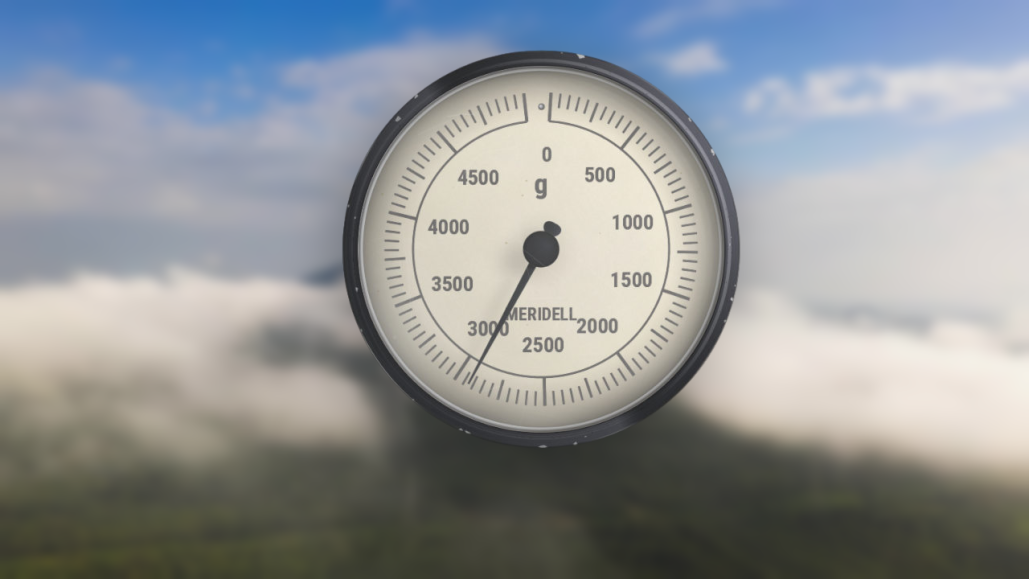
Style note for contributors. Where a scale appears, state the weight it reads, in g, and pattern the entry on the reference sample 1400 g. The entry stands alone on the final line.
2925 g
